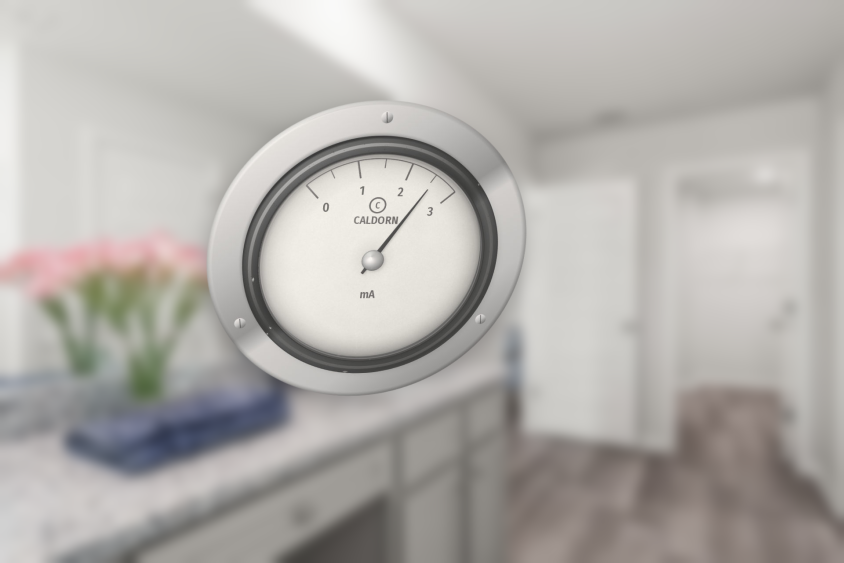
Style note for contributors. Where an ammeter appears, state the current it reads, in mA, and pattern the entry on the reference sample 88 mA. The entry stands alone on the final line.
2.5 mA
